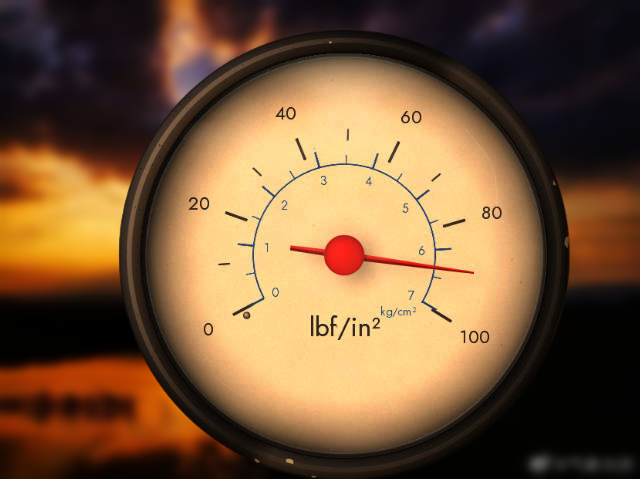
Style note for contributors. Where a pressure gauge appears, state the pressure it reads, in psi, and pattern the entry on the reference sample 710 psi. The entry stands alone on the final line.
90 psi
